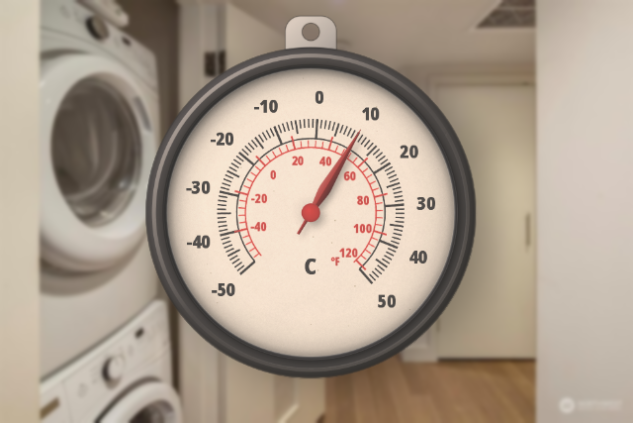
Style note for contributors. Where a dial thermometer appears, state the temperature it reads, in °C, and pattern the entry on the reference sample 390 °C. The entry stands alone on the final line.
10 °C
